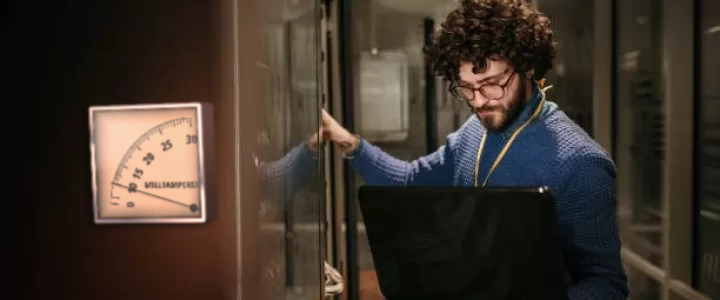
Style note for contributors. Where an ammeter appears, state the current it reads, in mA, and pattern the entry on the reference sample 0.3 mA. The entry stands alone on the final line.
10 mA
